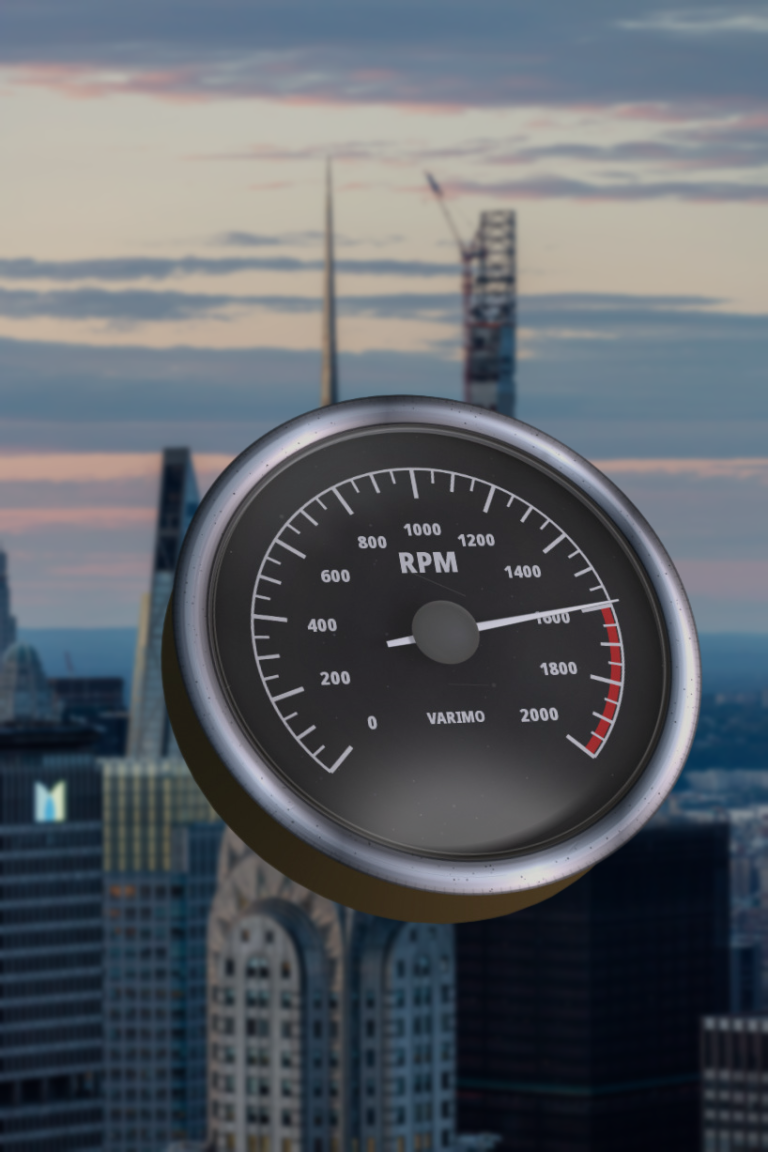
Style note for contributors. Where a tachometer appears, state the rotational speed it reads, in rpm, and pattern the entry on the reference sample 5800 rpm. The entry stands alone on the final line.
1600 rpm
